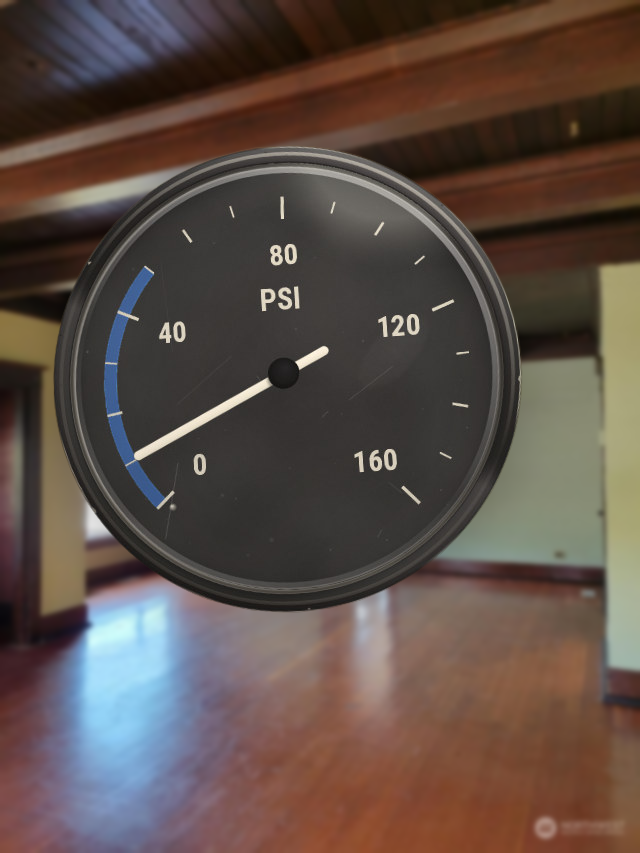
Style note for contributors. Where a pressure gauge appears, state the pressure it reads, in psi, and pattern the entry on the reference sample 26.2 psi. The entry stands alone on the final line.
10 psi
